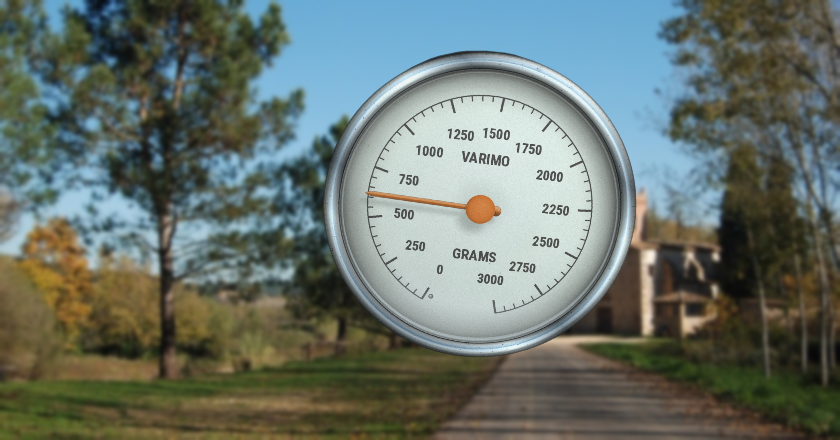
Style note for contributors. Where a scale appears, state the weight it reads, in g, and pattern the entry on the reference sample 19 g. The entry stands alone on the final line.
625 g
